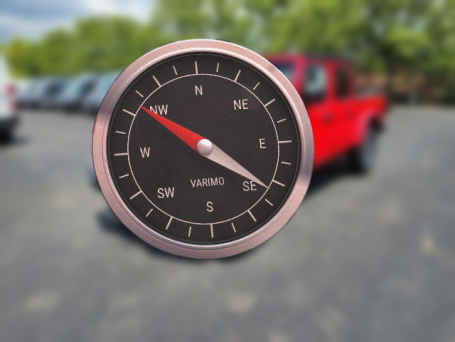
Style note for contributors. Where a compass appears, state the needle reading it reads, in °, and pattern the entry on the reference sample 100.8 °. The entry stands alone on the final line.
307.5 °
